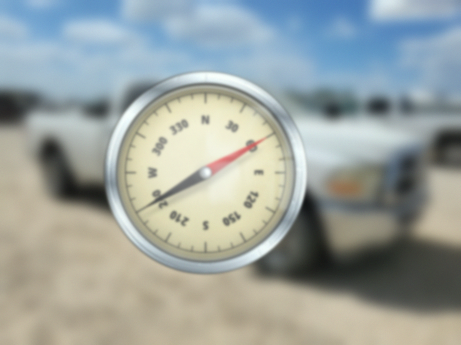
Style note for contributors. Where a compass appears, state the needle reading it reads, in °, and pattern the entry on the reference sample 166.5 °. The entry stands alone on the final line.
60 °
